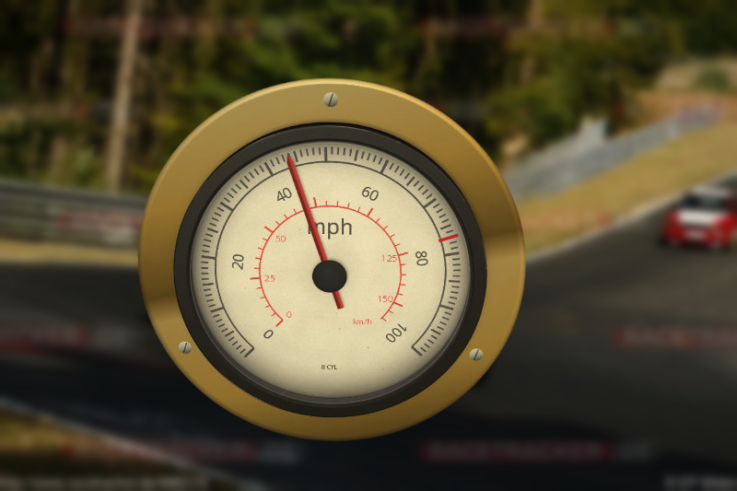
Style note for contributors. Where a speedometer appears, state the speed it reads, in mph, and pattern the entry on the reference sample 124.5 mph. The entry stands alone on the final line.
44 mph
